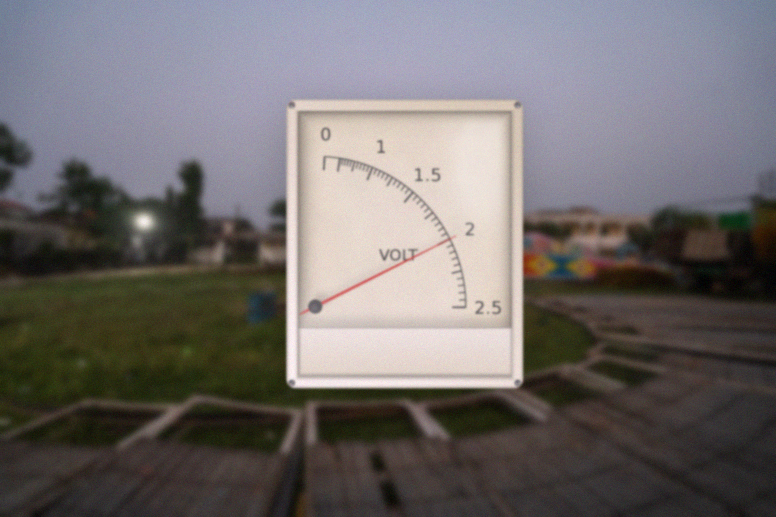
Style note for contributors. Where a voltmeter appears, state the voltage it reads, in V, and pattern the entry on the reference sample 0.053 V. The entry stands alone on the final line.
2 V
